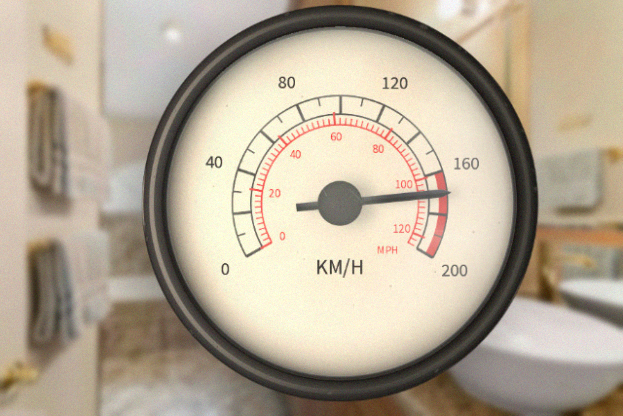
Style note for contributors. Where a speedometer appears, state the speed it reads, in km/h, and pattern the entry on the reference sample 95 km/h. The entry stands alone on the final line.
170 km/h
